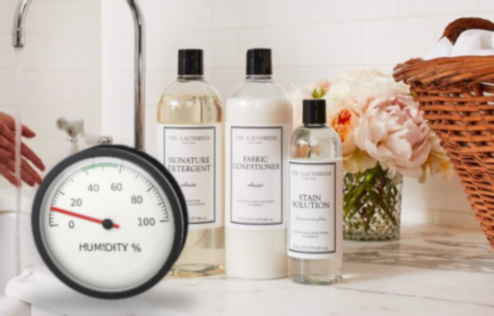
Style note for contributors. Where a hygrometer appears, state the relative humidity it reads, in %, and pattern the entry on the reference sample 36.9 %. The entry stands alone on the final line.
10 %
